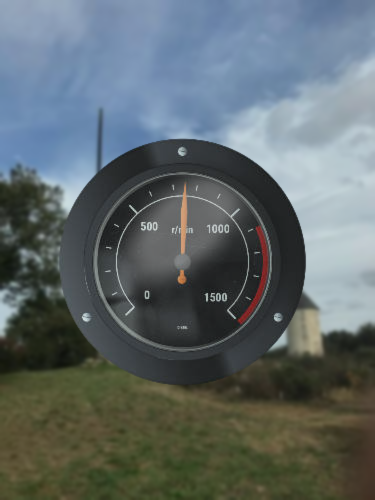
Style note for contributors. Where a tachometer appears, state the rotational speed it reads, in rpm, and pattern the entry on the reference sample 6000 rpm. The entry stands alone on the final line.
750 rpm
